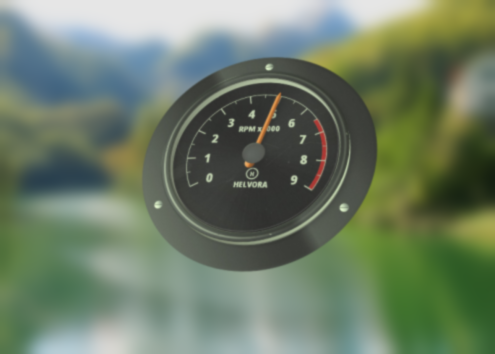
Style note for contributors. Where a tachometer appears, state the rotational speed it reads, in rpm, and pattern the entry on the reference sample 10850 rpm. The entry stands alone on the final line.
5000 rpm
